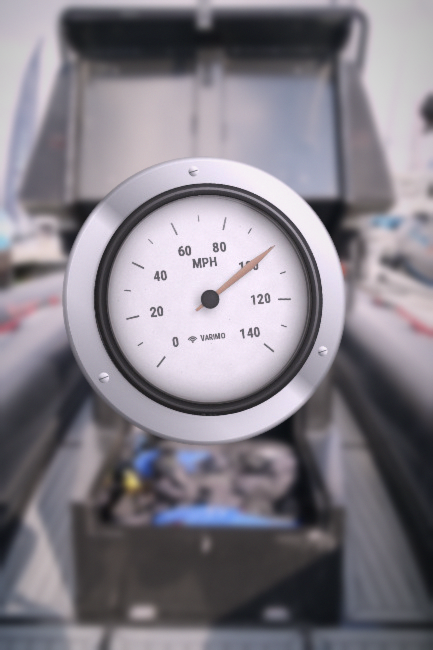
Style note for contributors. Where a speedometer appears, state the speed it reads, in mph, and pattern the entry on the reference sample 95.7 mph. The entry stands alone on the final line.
100 mph
